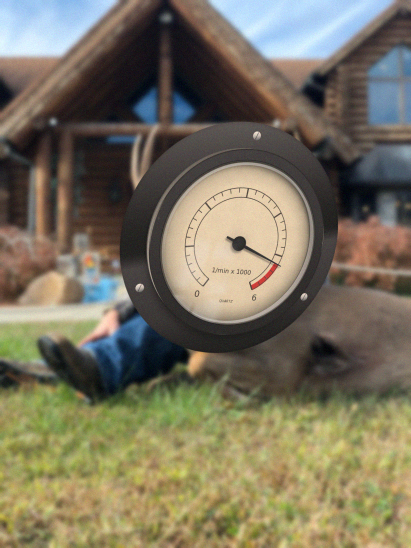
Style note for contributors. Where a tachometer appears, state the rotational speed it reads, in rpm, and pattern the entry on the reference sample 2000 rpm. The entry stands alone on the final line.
5200 rpm
